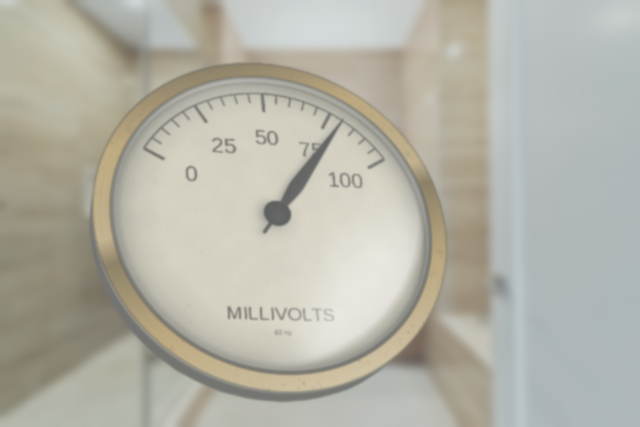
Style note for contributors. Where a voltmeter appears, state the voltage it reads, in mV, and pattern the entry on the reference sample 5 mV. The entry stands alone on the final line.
80 mV
